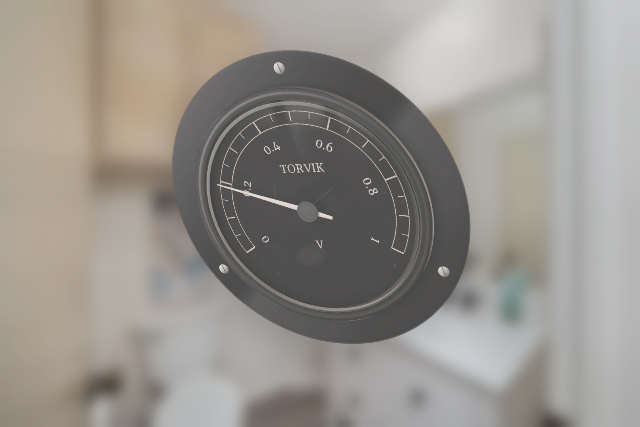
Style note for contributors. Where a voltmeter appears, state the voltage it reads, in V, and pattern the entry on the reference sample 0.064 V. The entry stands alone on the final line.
0.2 V
